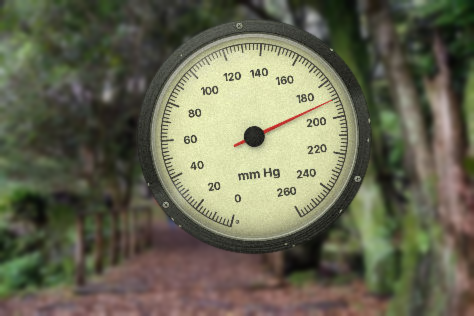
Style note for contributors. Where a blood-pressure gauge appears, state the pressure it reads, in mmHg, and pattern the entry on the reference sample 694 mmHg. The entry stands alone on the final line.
190 mmHg
